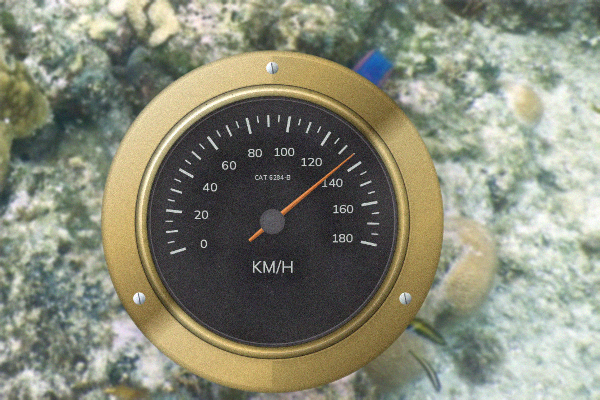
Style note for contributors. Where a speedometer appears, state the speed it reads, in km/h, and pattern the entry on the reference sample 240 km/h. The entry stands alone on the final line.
135 km/h
